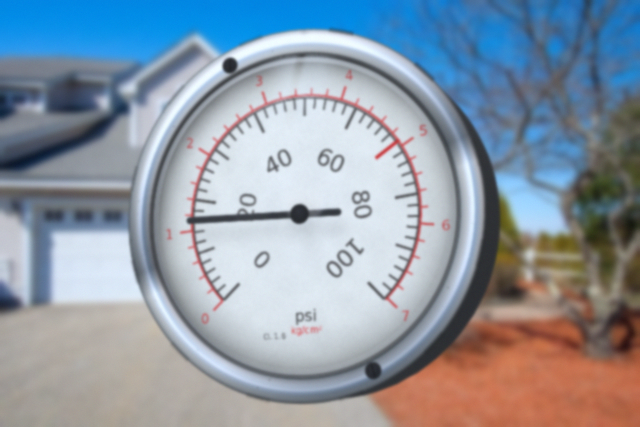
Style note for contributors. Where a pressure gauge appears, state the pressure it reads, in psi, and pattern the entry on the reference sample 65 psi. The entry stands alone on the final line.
16 psi
